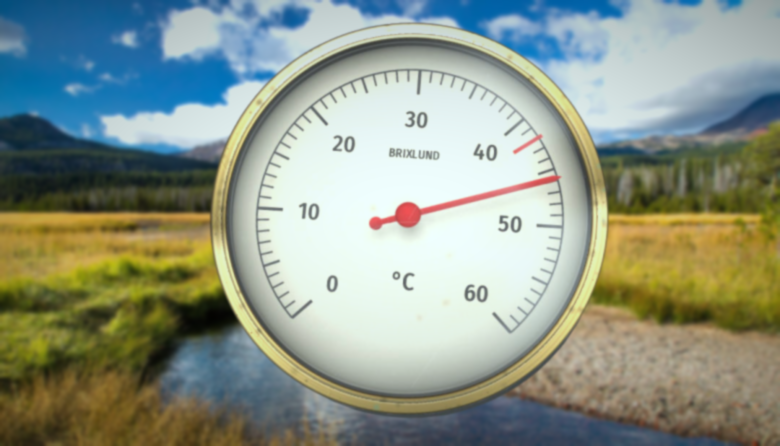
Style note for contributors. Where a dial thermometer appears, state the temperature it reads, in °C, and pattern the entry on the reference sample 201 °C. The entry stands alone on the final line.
46 °C
